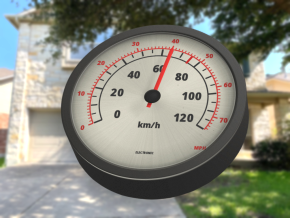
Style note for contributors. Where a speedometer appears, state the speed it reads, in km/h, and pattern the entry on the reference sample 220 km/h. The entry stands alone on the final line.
65 km/h
